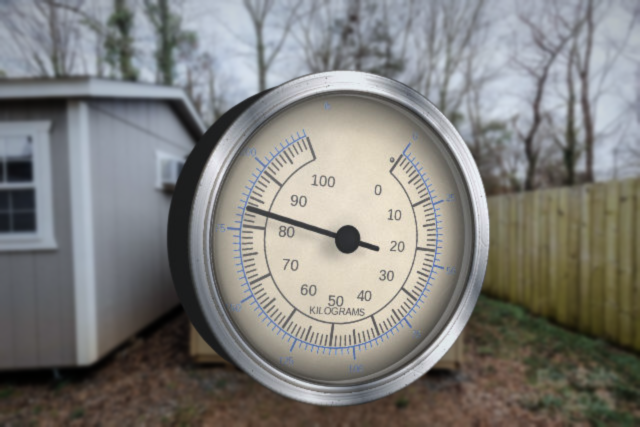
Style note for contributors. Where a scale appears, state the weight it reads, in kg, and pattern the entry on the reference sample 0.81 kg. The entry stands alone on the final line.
83 kg
